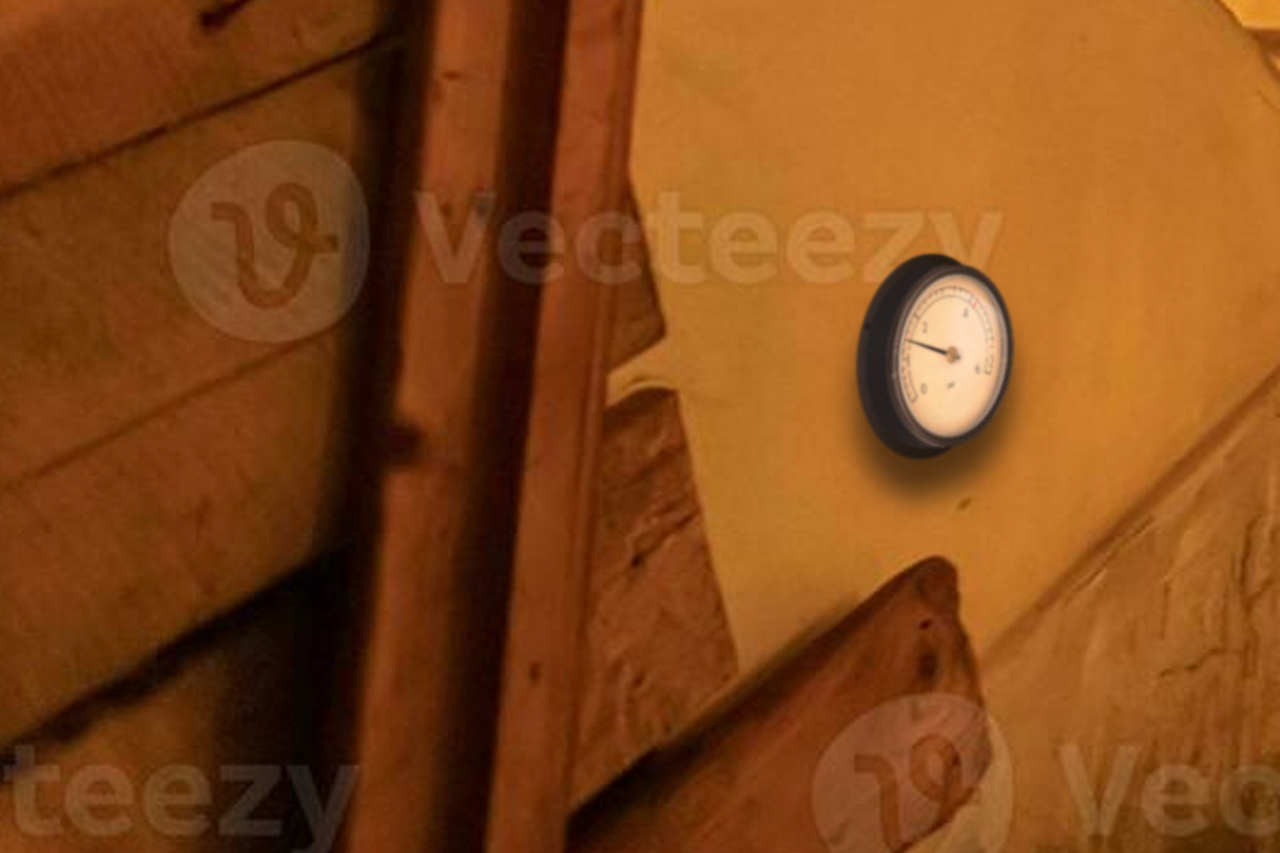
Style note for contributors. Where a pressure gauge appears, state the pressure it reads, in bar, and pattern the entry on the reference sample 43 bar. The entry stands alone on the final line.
1.4 bar
